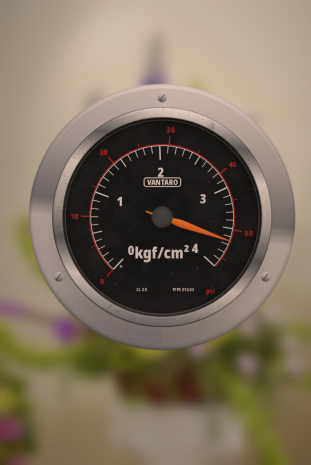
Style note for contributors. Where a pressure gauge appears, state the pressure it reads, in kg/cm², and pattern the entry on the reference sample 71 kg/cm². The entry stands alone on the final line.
3.65 kg/cm²
